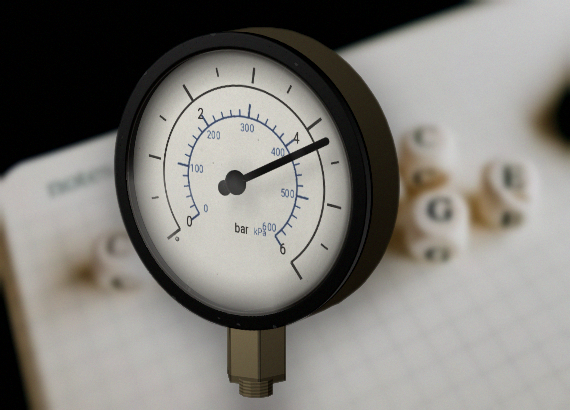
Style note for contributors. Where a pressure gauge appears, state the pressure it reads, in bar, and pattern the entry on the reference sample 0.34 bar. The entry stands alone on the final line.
4.25 bar
